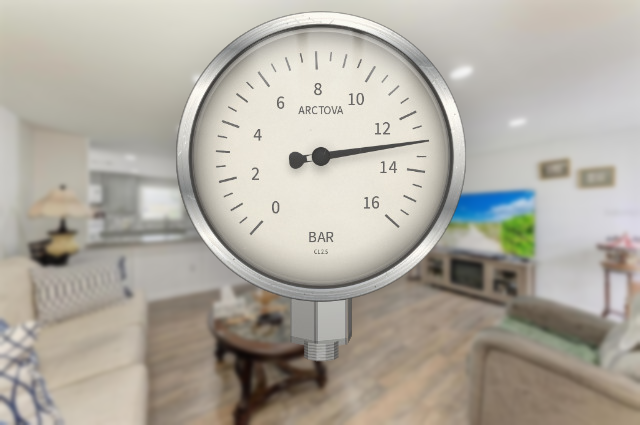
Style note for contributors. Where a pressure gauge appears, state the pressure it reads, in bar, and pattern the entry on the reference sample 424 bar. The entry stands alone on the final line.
13 bar
